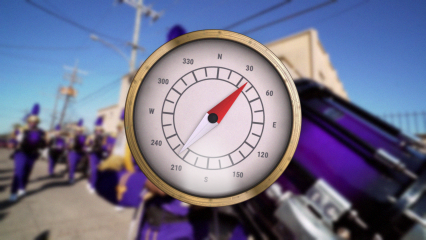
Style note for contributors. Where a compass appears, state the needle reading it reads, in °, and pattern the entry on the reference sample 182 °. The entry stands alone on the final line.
37.5 °
